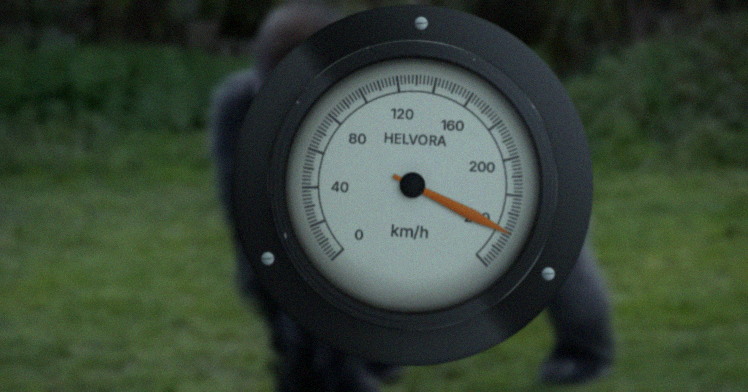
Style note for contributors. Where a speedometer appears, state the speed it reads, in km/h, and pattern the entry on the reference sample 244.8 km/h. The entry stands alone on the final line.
240 km/h
